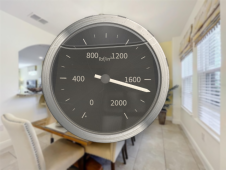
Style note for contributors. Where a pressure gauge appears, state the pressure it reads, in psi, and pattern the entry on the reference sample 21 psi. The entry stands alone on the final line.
1700 psi
